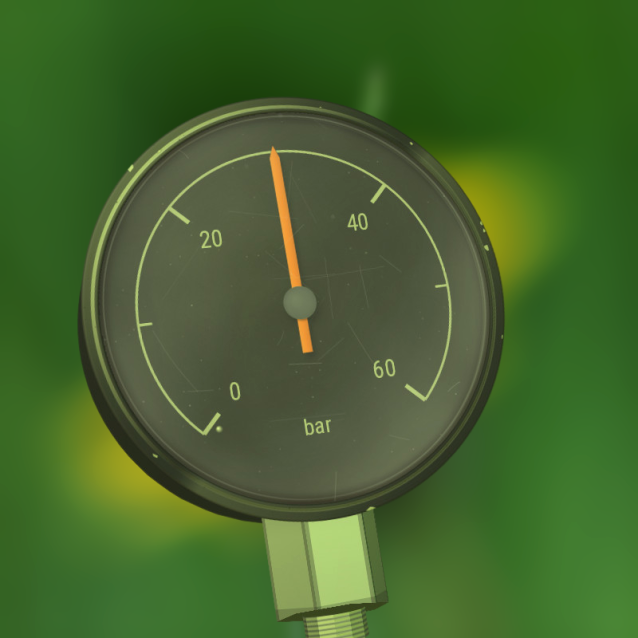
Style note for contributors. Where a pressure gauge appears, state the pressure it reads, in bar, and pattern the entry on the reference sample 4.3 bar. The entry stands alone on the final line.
30 bar
